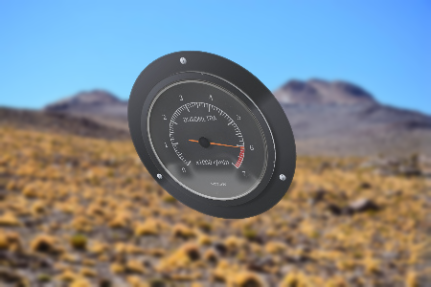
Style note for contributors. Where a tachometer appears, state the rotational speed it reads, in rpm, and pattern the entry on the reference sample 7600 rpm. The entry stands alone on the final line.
6000 rpm
